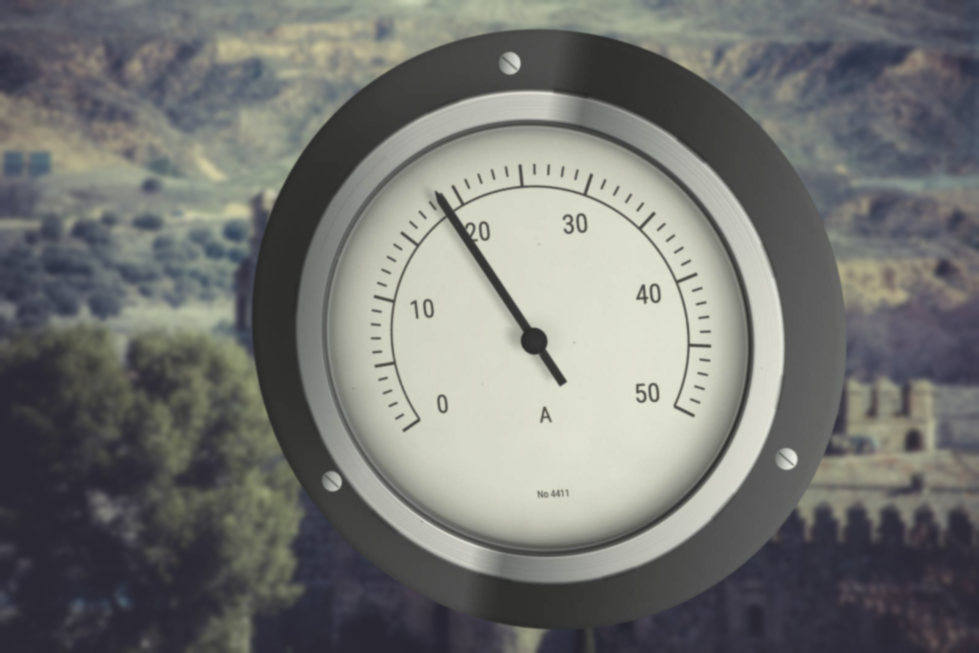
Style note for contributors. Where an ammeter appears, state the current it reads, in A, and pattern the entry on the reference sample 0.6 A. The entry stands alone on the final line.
19 A
